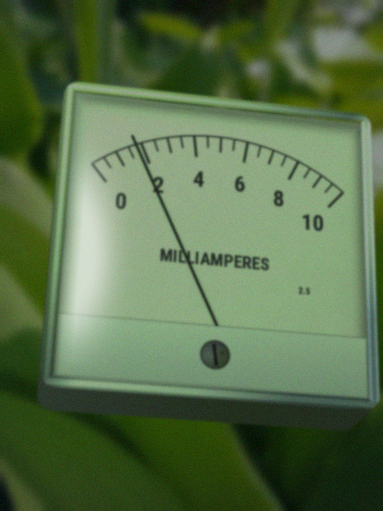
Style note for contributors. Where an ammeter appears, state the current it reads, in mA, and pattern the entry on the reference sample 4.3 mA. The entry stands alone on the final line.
1.75 mA
